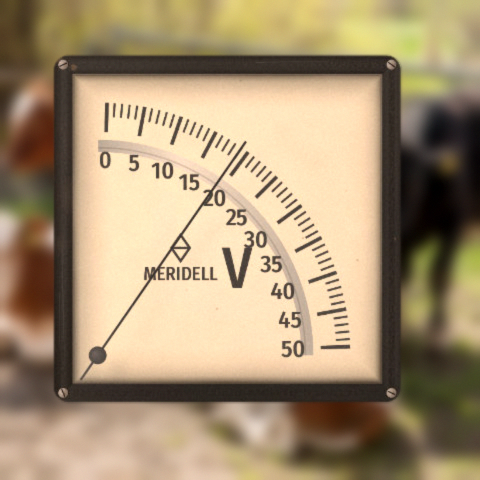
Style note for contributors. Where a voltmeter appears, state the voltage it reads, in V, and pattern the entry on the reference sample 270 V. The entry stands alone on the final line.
19 V
